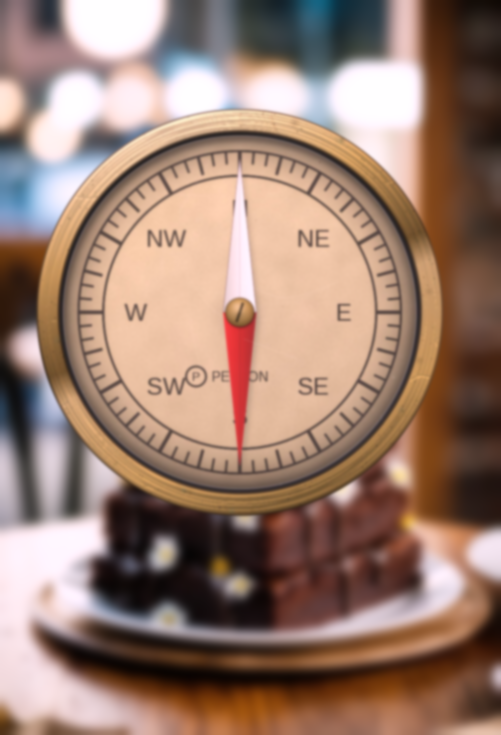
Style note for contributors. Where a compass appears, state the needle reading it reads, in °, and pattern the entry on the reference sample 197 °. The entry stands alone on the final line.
180 °
